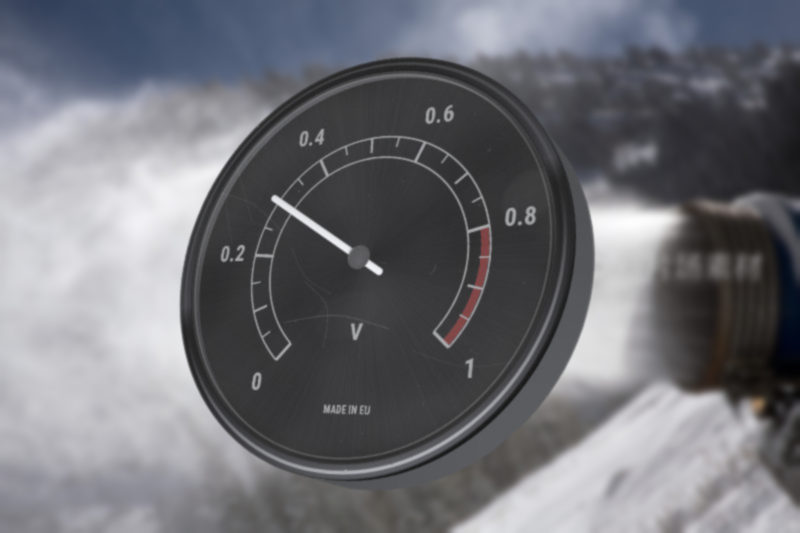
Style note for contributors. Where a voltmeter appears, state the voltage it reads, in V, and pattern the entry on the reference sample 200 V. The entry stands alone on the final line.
0.3 V
